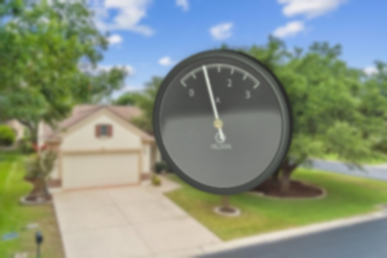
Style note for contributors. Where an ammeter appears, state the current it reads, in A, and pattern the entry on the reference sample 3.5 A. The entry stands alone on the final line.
1 A
